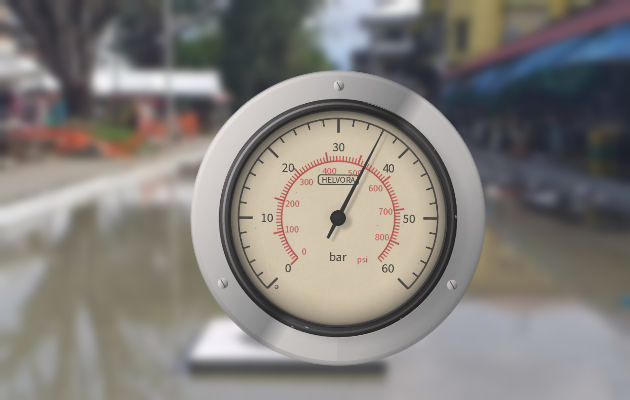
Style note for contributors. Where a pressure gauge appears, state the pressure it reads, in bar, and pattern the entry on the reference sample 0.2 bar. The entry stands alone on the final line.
36 bar
